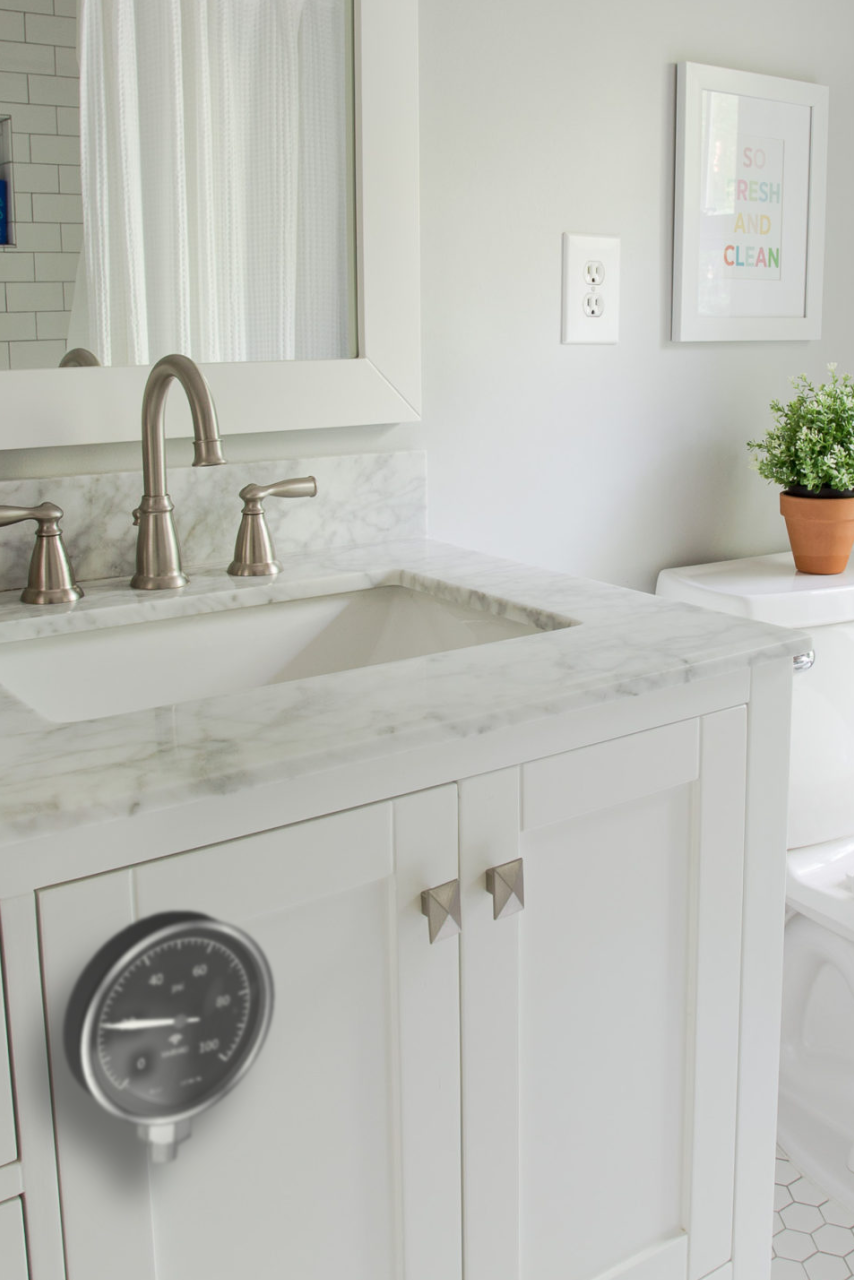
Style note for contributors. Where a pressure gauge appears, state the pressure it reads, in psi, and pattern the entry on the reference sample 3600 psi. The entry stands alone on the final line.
20 psi
